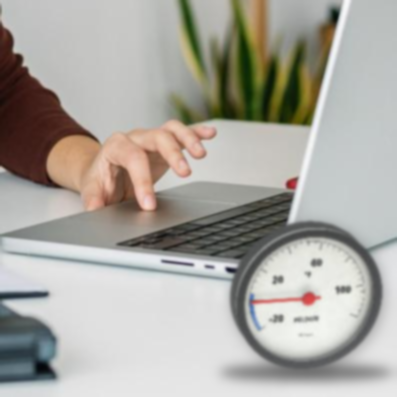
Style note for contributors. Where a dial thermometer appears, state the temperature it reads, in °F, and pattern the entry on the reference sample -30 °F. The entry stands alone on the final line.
0 °F
